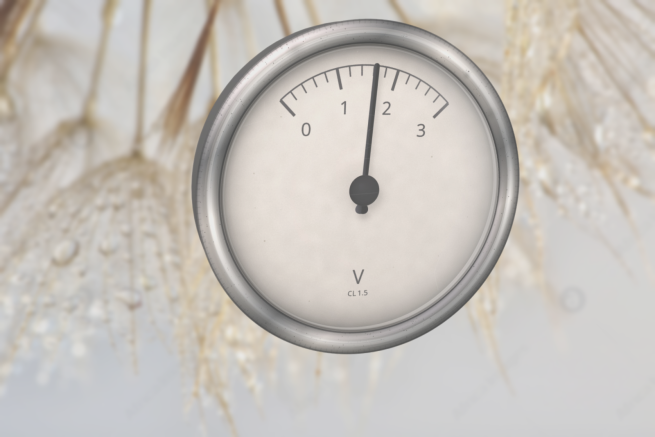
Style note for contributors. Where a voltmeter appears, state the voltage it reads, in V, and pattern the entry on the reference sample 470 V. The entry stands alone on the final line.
1.6 V
